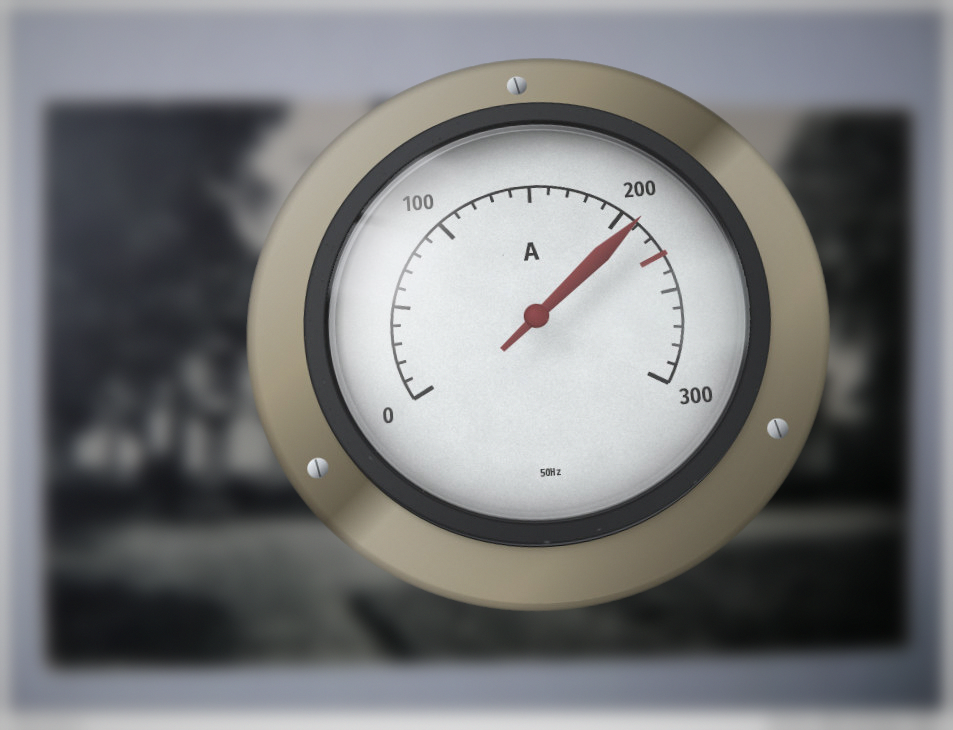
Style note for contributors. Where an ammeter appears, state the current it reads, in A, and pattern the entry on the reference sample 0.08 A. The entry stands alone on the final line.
210 A
